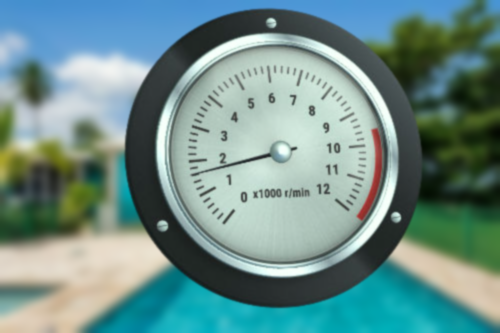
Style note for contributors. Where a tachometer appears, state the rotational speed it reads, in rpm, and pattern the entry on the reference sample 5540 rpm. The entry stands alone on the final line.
1600 rpm
